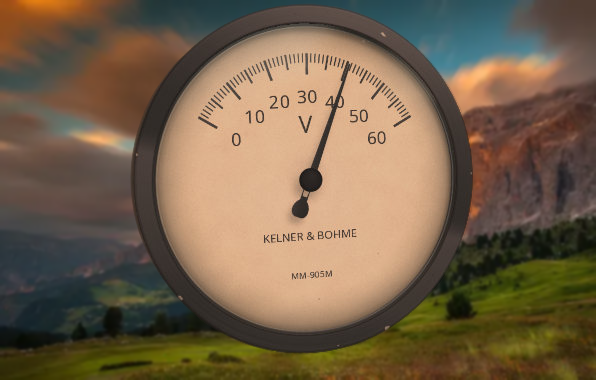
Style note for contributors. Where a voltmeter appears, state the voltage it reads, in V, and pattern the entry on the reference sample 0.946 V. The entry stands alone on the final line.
40 V
